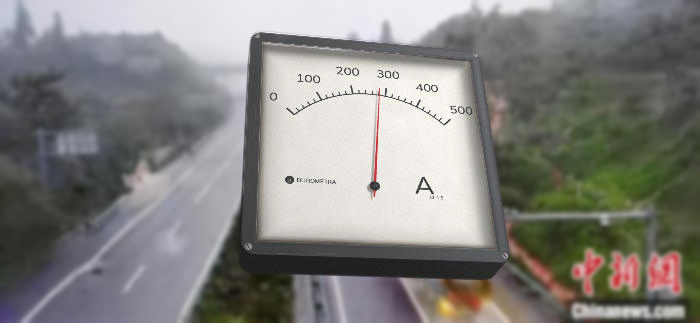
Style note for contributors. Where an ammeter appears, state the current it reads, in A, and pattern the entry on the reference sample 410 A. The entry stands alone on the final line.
280 A
